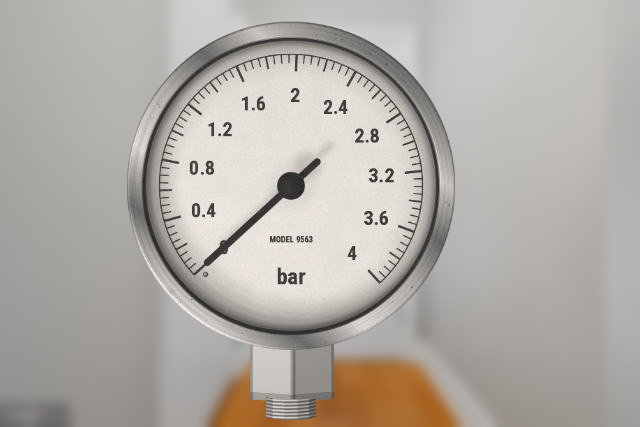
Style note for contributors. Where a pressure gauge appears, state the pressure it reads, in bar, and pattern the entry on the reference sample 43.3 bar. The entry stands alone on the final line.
0 bar
